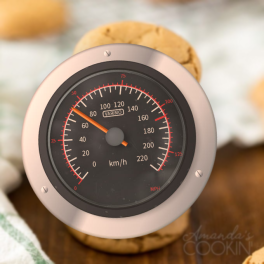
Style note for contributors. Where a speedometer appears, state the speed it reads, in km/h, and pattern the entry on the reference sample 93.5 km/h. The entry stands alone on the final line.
70 km/h
